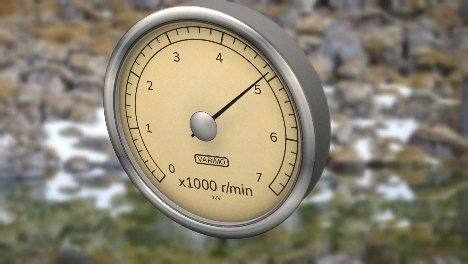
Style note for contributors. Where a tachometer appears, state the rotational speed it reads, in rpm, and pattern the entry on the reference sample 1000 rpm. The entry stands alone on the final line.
4900 rpm
